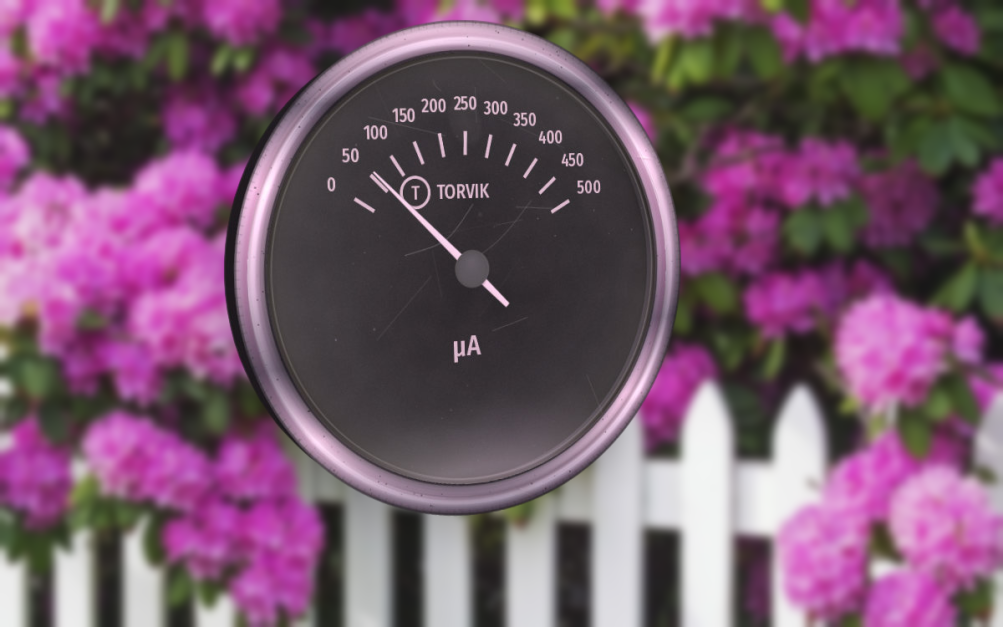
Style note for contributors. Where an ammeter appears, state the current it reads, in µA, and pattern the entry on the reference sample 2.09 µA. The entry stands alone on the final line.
50 µA
